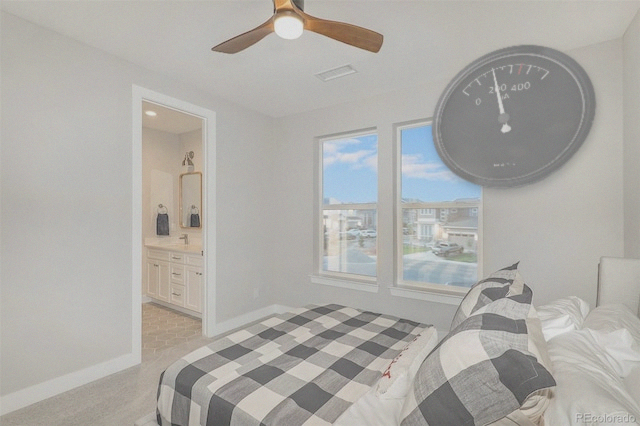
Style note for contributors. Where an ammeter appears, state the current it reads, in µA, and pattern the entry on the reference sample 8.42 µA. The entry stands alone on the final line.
200 µA
